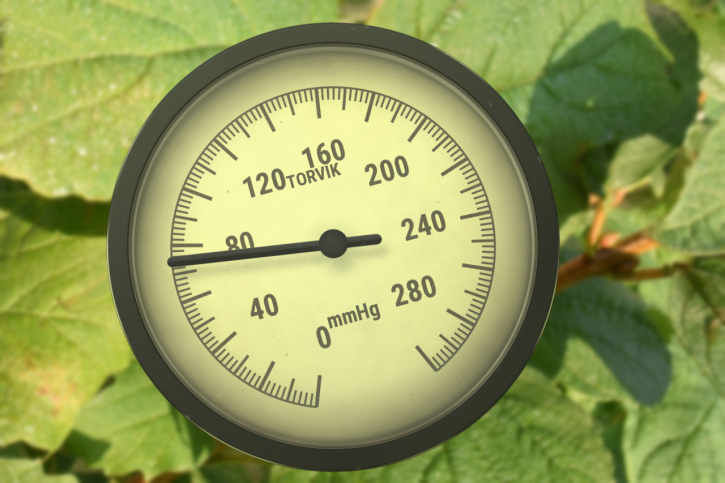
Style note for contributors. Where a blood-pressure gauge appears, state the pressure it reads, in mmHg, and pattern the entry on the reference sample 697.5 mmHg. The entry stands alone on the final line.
74 mmHg
